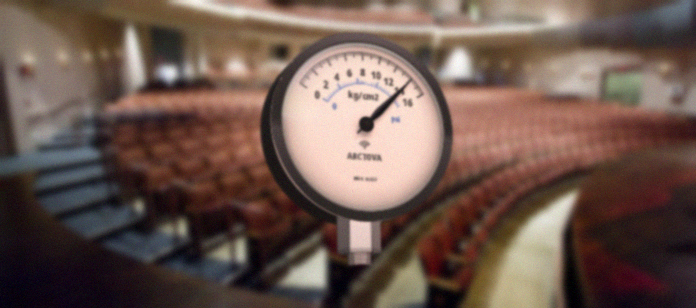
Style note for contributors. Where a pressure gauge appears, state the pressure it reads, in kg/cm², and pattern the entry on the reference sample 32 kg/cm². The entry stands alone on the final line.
14 kg/cm²
